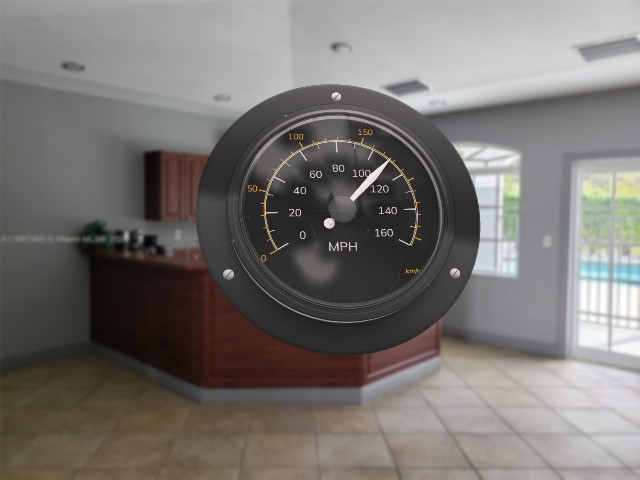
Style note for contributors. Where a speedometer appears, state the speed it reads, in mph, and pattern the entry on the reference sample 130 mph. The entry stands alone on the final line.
110 mph
